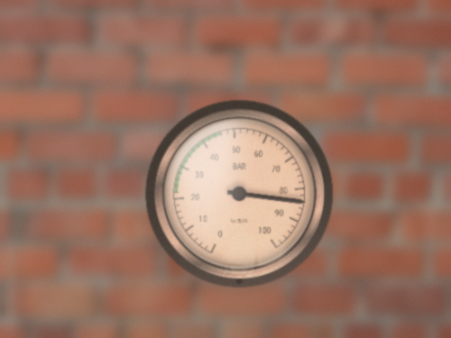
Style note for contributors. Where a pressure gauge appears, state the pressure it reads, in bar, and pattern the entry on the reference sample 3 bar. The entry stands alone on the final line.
84 bar
